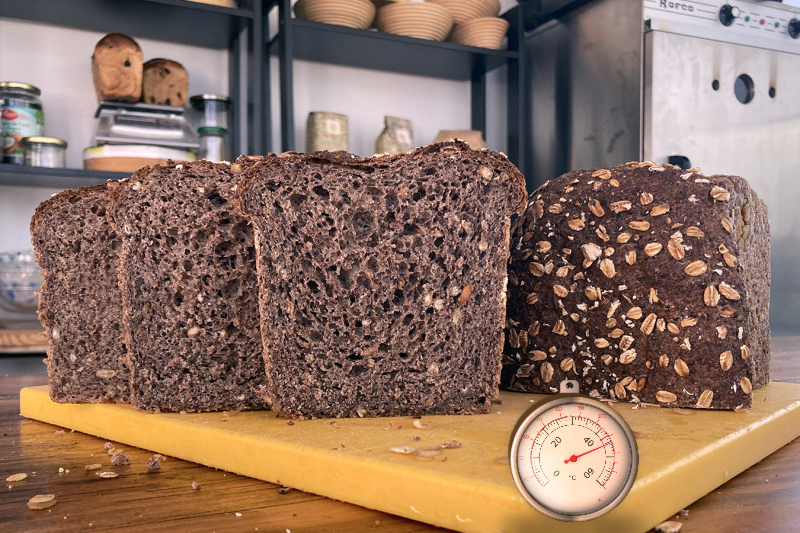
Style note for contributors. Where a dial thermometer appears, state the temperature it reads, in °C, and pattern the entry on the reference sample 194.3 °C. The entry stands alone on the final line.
45 °C
